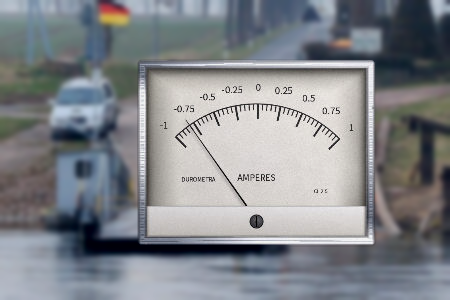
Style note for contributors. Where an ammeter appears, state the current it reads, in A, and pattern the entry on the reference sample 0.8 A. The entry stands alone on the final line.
-0.8 A
